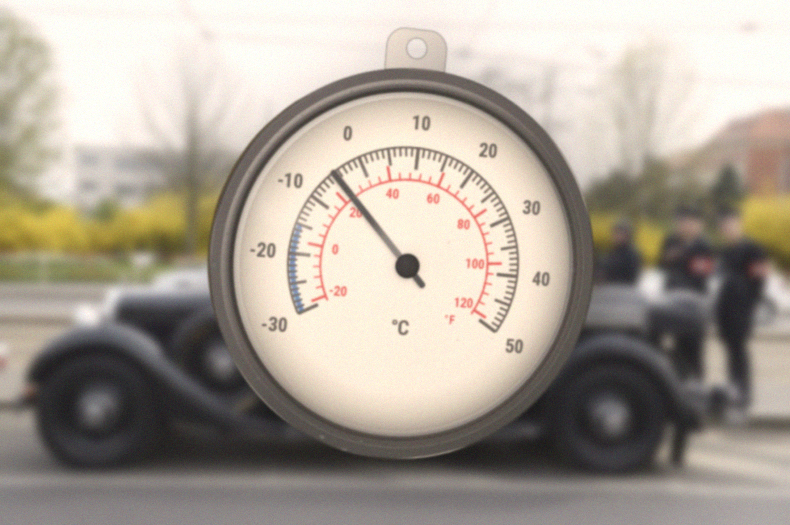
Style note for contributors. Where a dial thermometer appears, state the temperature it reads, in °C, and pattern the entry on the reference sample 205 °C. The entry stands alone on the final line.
-5 °C
